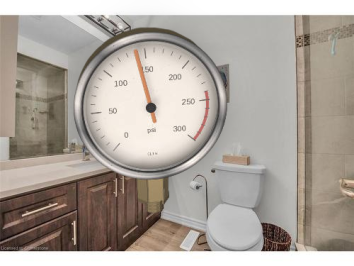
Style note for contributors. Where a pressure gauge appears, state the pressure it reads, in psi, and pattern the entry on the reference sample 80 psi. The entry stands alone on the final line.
140 psi
